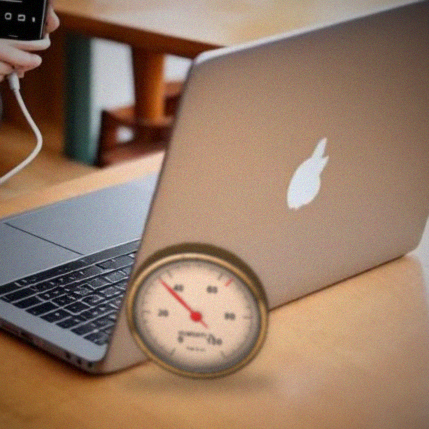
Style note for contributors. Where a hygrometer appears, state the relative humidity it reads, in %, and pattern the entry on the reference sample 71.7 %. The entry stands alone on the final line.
36 %
